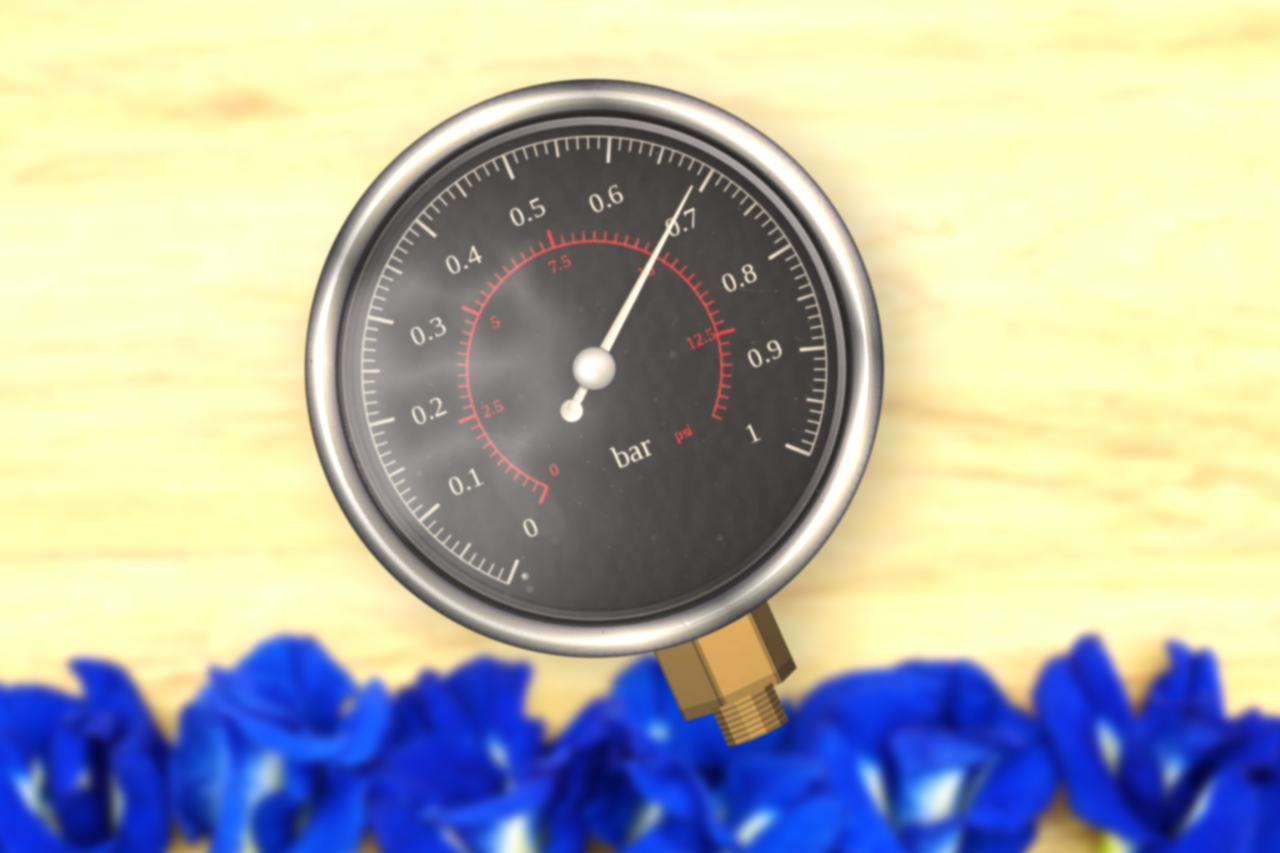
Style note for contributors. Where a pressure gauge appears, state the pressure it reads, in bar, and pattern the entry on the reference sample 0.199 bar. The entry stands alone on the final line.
0.69 bar
